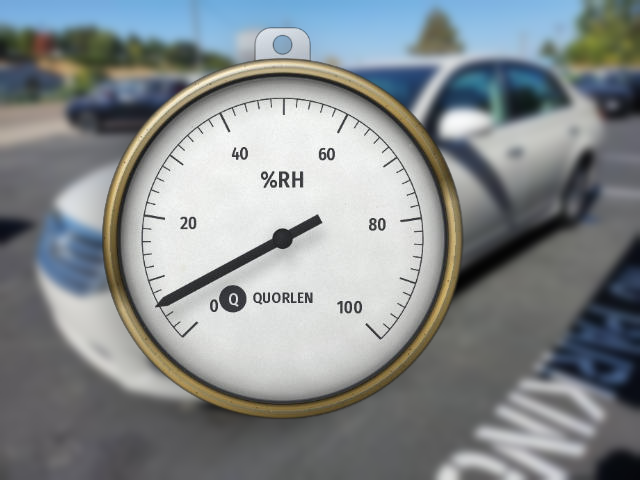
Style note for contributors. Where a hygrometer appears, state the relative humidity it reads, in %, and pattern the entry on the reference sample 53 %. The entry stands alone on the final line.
6 %
